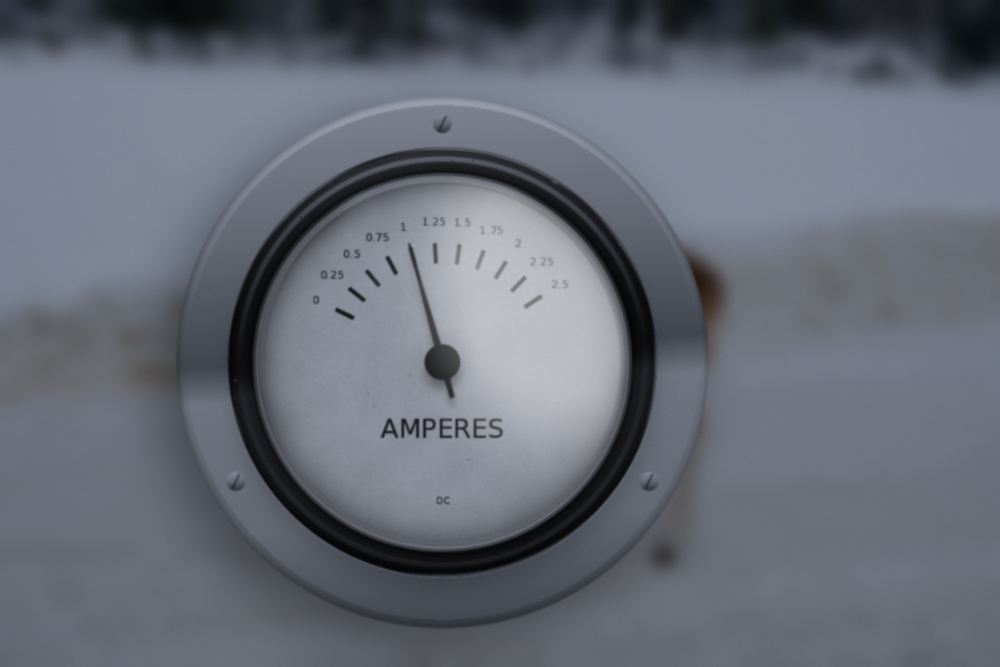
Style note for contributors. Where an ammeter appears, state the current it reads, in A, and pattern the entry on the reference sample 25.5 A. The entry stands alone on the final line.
1 A
